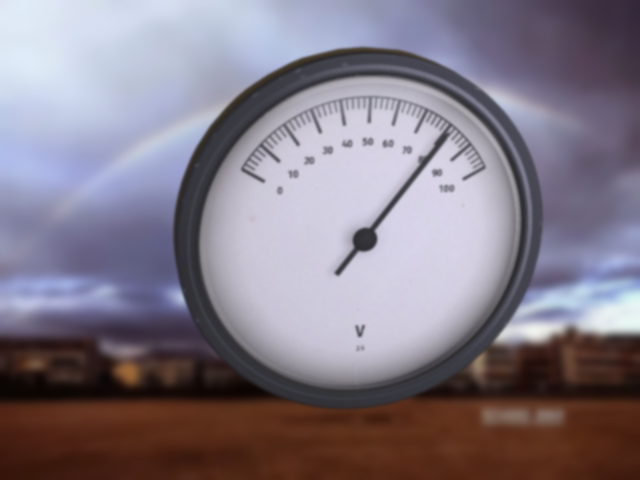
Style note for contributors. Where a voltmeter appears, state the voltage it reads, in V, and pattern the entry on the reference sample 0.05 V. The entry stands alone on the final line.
80 V
